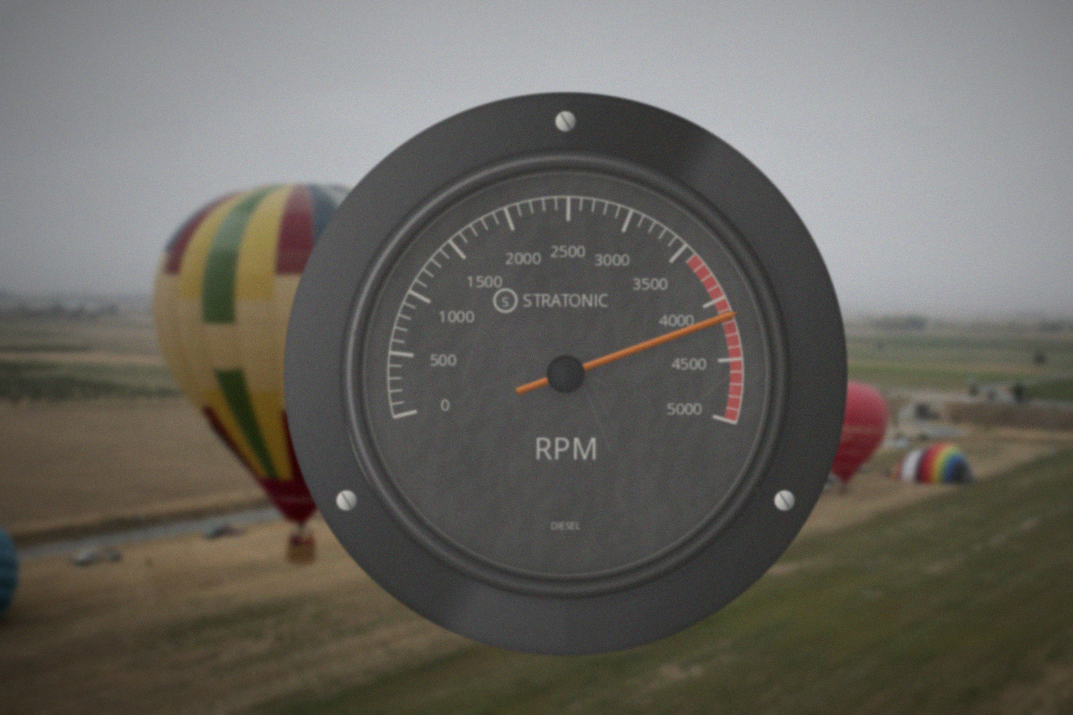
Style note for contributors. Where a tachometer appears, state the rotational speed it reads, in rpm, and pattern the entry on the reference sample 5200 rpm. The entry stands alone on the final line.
4150 rpm
